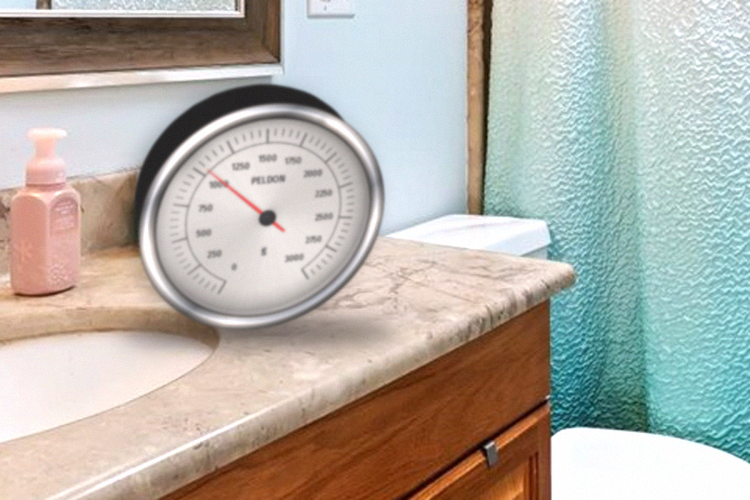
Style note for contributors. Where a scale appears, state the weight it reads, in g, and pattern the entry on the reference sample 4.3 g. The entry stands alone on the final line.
1050 g
